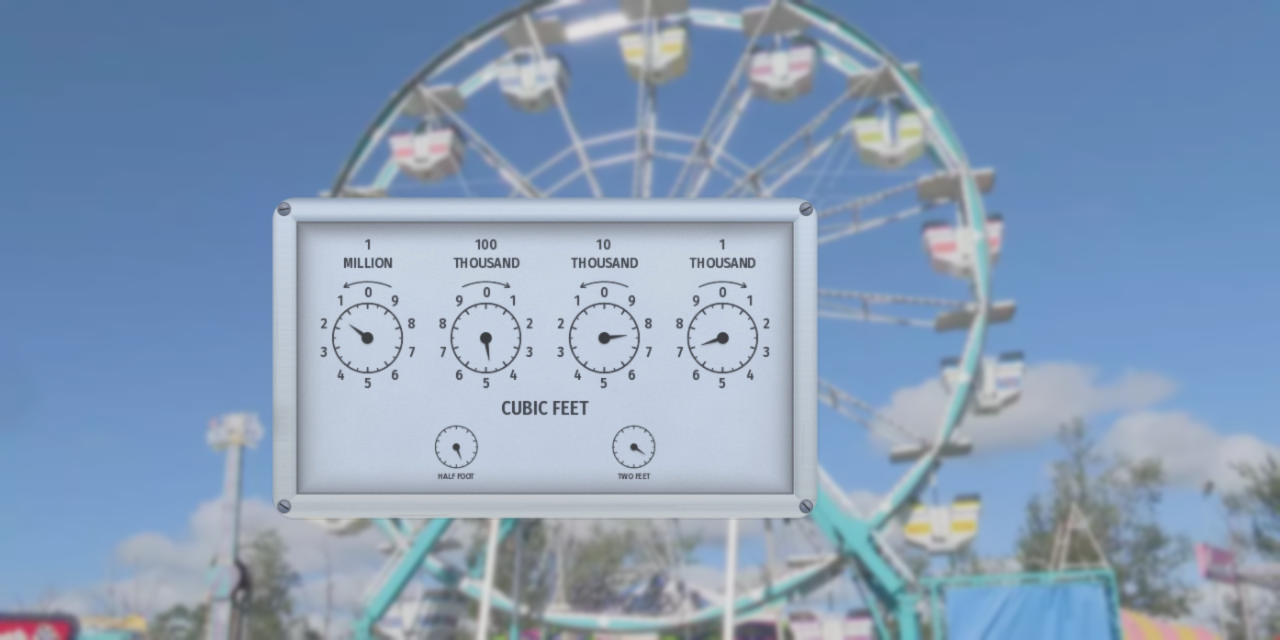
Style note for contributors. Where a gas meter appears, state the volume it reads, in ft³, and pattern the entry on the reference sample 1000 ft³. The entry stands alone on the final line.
147700 ft³
